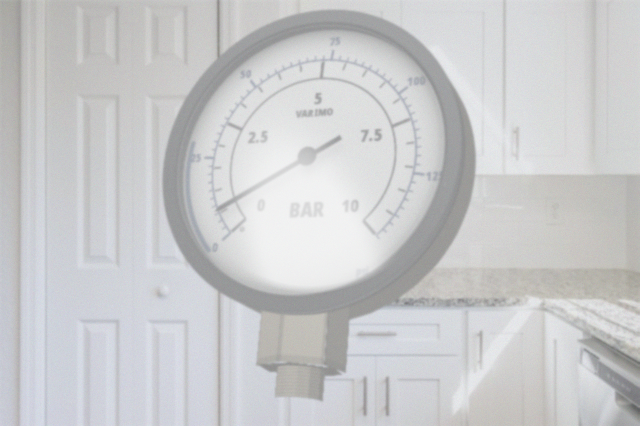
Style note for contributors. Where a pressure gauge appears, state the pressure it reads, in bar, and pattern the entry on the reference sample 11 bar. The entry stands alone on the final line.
0.5 bar
